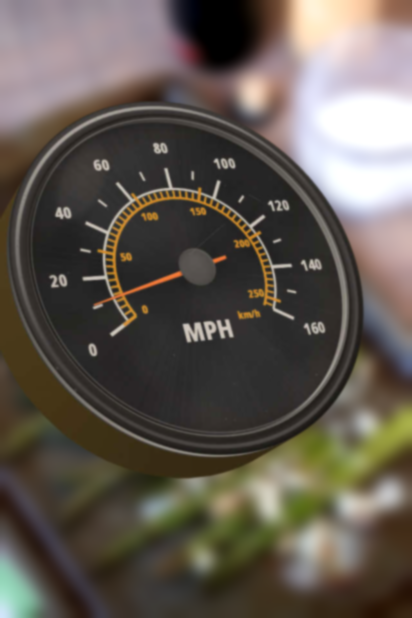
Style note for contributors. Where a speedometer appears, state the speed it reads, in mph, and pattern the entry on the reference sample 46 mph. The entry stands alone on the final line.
10 mph
